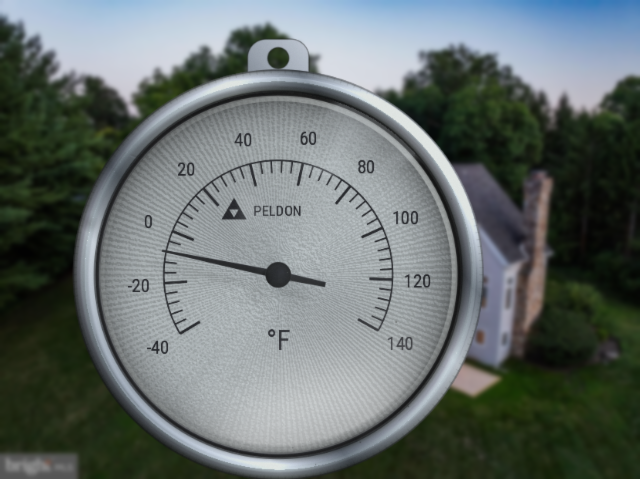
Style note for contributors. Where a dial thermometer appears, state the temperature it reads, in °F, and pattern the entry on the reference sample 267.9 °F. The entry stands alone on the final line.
-8 °F
